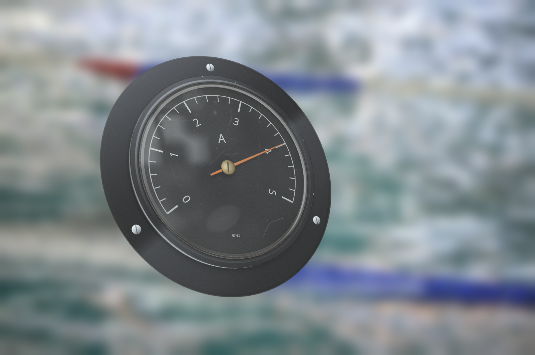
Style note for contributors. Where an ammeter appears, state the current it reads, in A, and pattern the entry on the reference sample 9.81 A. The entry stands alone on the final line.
4 A
